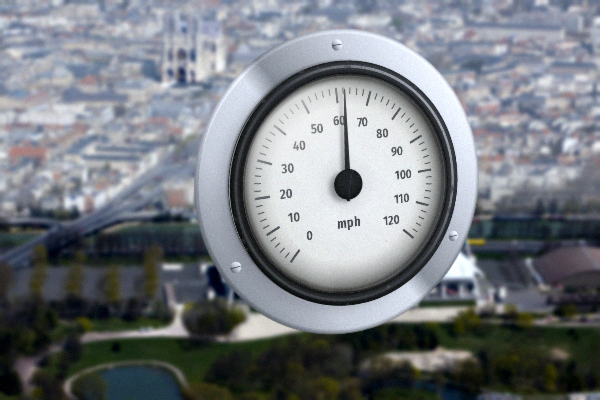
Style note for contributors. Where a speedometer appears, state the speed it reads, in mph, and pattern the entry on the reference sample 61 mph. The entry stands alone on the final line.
62 mph
